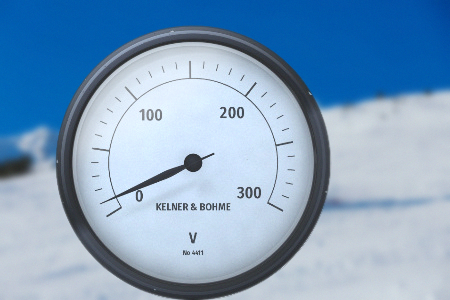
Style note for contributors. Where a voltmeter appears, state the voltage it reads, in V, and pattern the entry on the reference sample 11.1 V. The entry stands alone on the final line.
10 V
